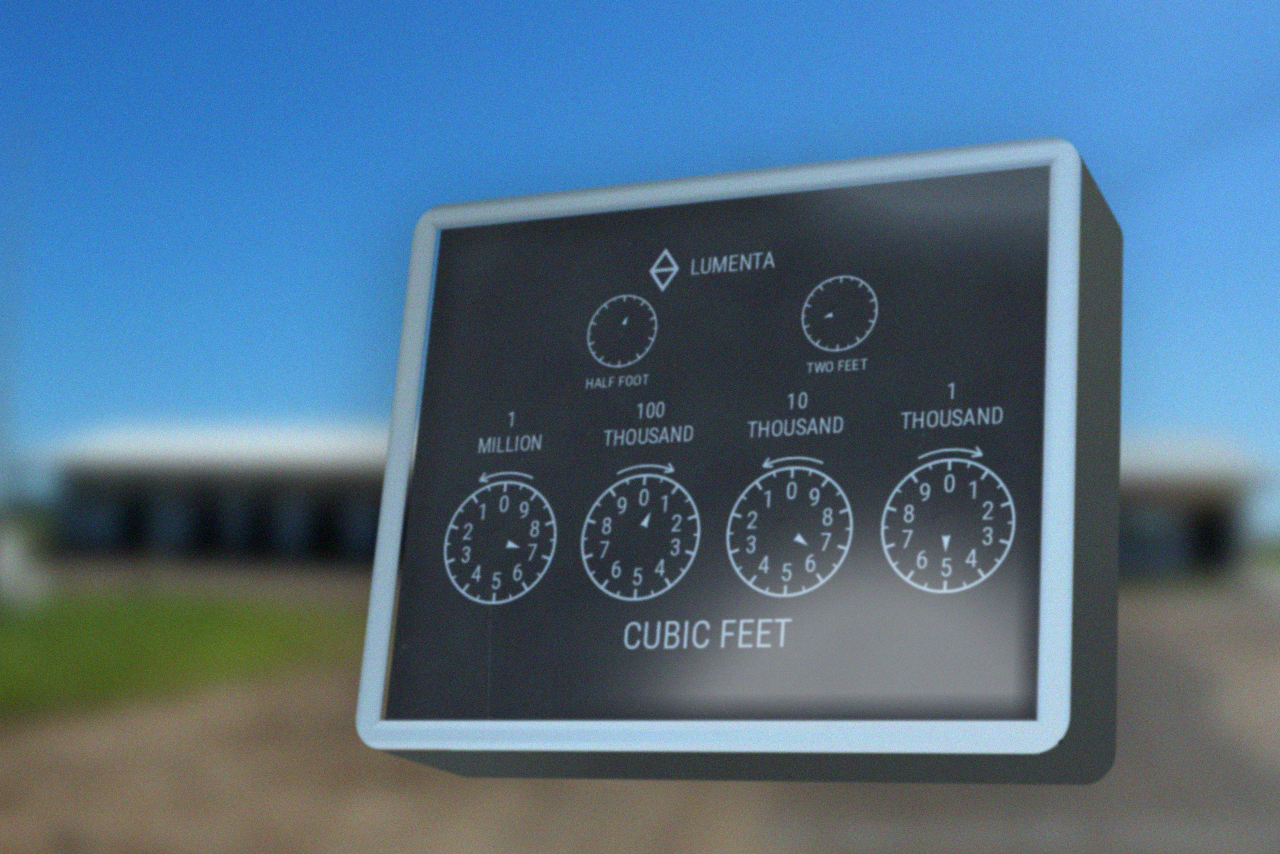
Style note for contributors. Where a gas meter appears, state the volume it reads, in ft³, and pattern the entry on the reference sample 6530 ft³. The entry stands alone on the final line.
706500 ft³
